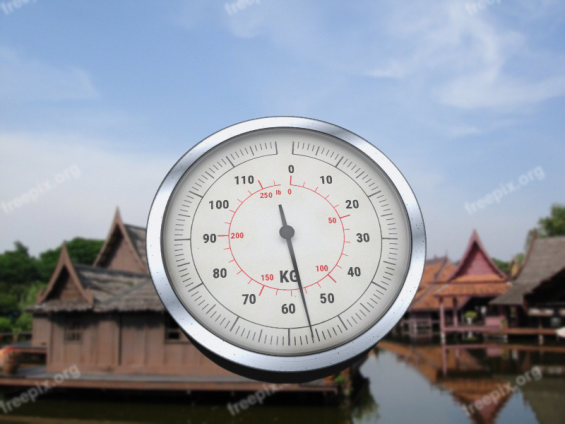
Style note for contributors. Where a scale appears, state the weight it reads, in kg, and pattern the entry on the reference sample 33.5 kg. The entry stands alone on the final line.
56 kg
